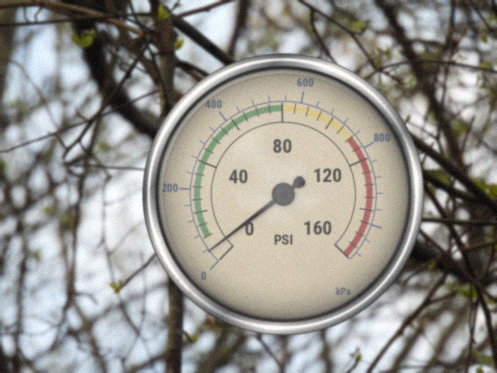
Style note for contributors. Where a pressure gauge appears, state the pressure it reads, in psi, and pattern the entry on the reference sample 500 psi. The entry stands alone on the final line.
5 psi
